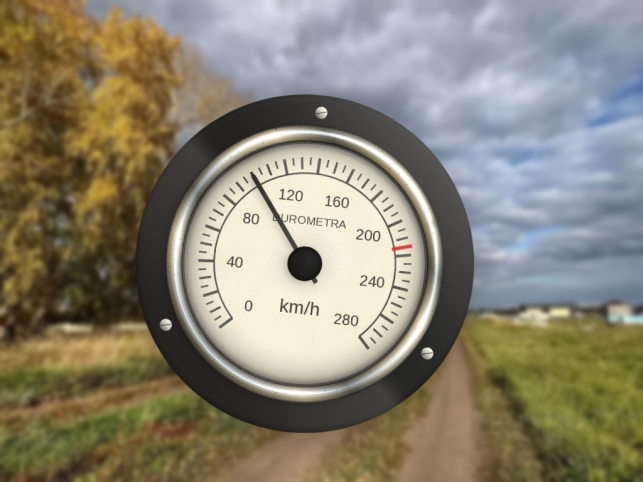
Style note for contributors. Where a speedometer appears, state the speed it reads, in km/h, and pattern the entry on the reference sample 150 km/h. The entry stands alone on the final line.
100 km/h
